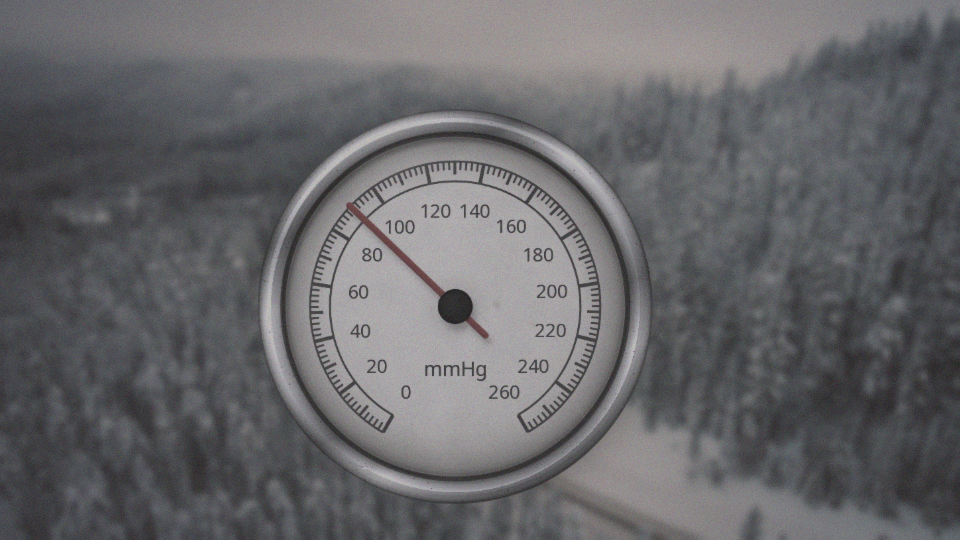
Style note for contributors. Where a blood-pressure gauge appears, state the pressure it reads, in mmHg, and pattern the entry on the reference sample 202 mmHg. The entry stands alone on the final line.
90 mmHg
